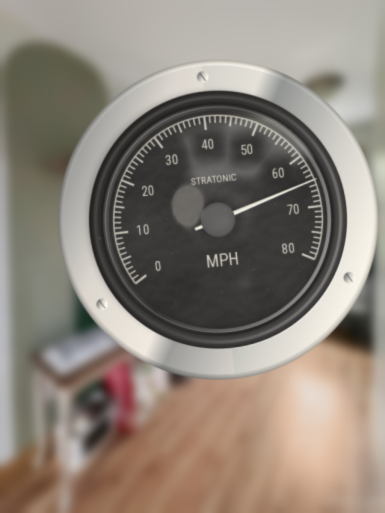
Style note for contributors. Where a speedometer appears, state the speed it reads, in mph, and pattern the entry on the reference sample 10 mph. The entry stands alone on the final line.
65 mph
